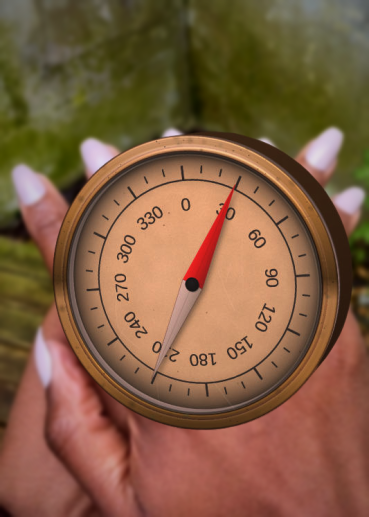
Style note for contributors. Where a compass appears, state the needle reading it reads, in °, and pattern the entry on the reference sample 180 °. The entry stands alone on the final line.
30 °
